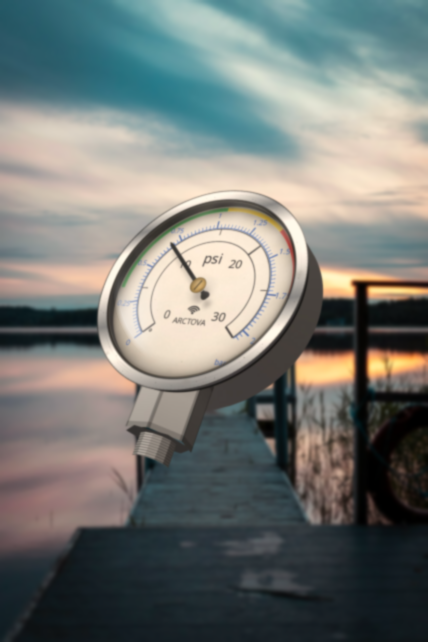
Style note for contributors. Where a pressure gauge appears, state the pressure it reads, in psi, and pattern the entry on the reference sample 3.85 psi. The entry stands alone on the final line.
10 psi
